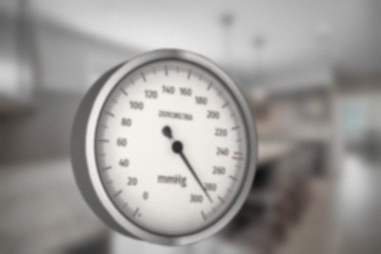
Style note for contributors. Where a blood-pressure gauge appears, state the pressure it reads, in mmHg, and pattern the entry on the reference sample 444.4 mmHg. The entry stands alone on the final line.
290 mmHg
